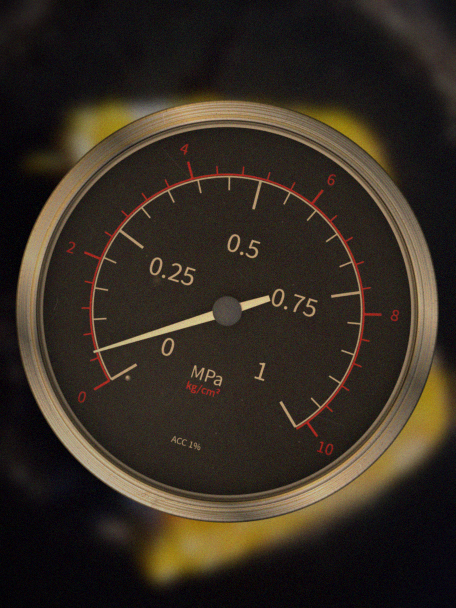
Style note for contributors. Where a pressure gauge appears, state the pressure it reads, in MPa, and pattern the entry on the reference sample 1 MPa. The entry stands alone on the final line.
0.05 MPa
